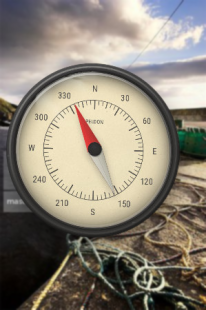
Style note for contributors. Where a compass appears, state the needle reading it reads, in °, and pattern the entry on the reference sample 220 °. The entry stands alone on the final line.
335 °
